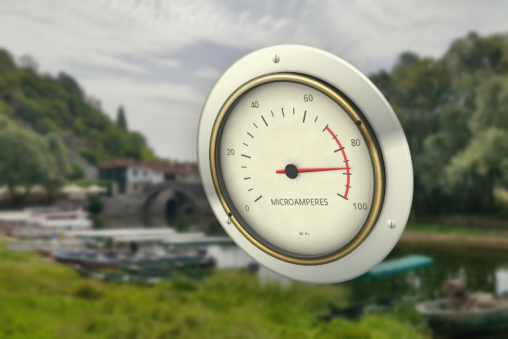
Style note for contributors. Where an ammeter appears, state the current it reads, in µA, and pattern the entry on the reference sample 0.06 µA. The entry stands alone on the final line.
87.5 µA
